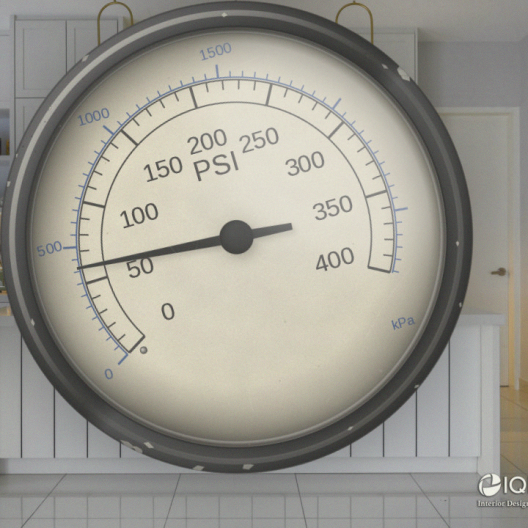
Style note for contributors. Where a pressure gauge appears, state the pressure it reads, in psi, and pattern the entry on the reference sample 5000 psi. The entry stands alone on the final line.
60 psi
